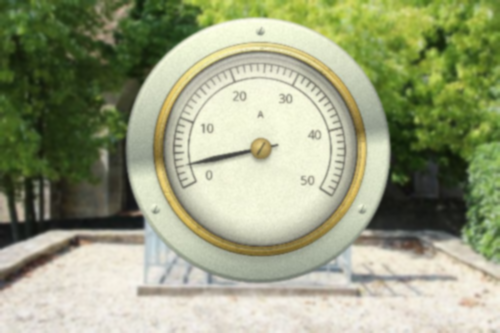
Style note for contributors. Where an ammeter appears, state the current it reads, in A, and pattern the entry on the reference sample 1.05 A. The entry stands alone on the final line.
3 A
